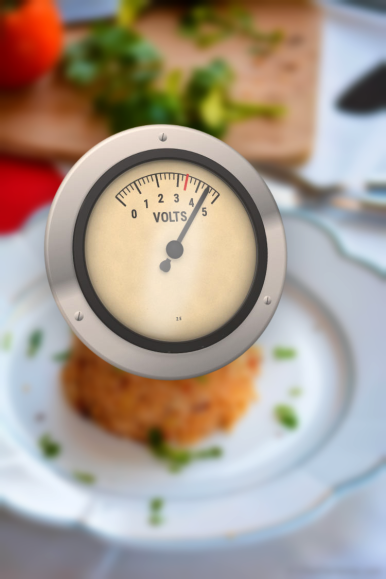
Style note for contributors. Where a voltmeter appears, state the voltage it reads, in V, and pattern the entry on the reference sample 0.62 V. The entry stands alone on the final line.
4.4 V
